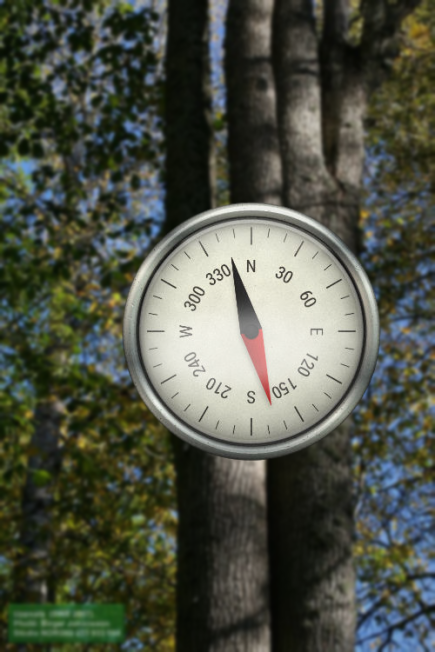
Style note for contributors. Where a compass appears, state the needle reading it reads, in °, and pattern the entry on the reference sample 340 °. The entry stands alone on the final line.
165 °
